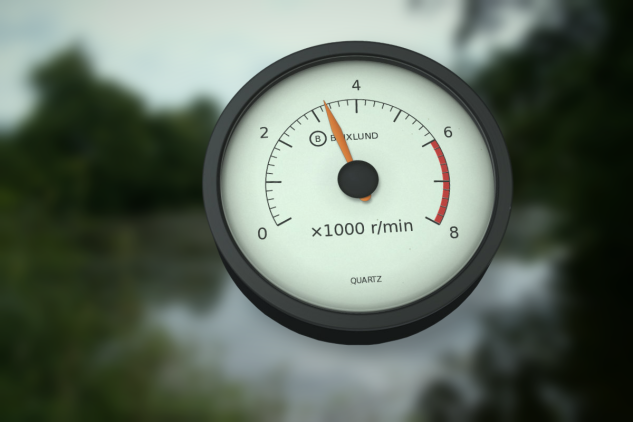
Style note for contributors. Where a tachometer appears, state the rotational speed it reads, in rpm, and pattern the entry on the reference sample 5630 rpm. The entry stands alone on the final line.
3300 rpm
